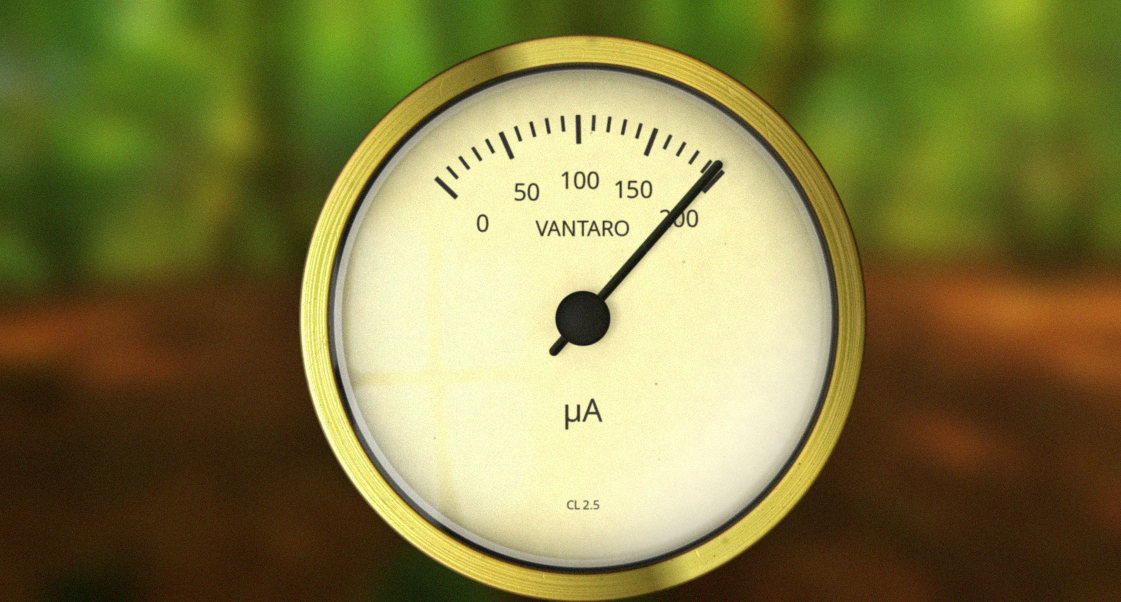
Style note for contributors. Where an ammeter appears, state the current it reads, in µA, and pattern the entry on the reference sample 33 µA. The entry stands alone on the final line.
195 µA
